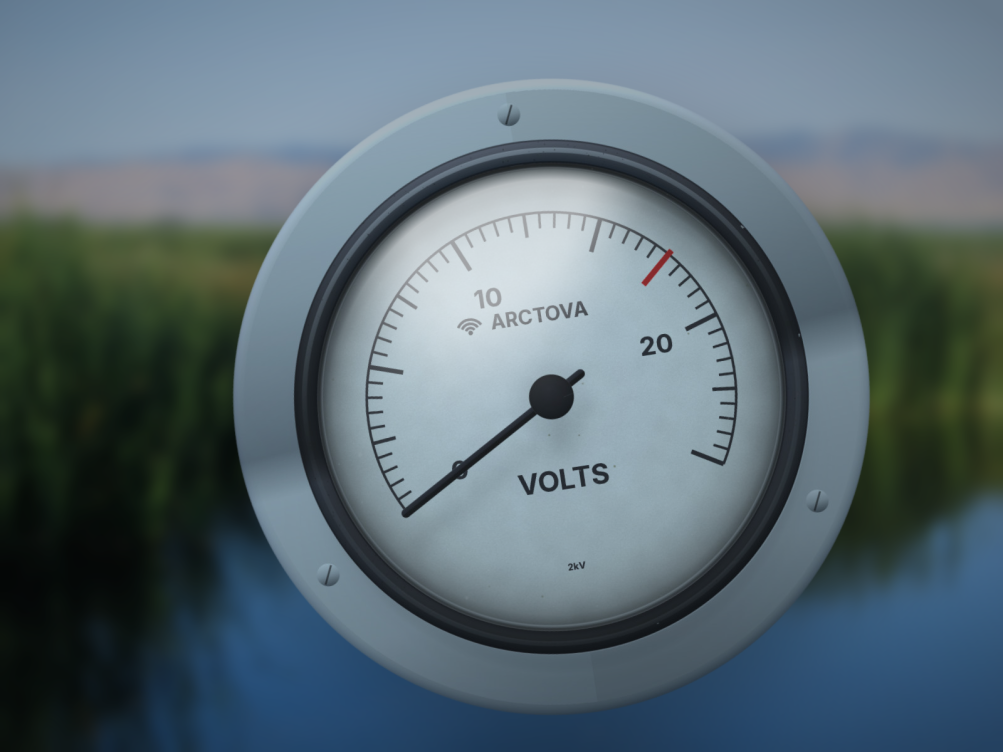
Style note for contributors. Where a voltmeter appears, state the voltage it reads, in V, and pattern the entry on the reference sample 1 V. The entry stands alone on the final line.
0 V
